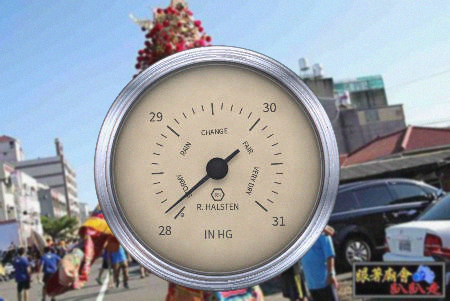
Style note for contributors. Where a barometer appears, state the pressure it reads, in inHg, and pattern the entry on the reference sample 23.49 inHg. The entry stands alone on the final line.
28.1 inHg
